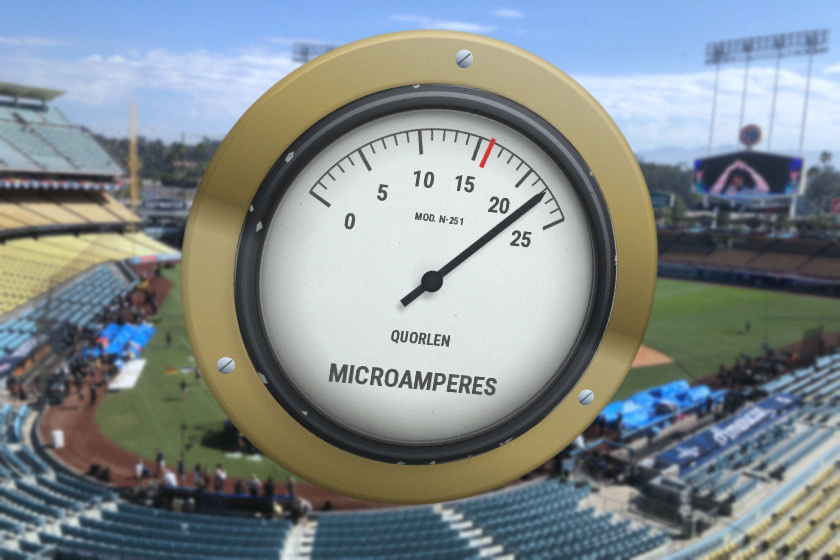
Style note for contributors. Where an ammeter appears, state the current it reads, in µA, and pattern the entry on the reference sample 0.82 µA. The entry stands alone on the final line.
22 µA
